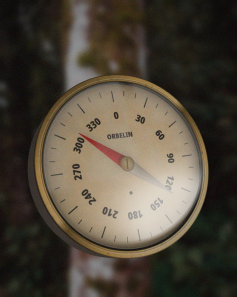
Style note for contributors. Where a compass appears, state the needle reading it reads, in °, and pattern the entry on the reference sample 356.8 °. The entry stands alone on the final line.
310 °
